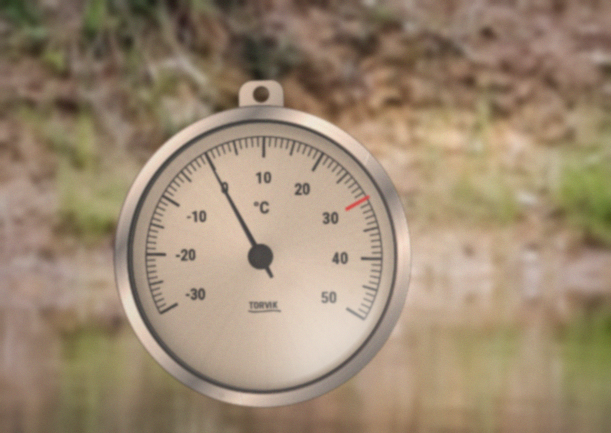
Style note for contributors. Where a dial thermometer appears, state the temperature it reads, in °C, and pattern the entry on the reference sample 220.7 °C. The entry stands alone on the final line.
0 °C
